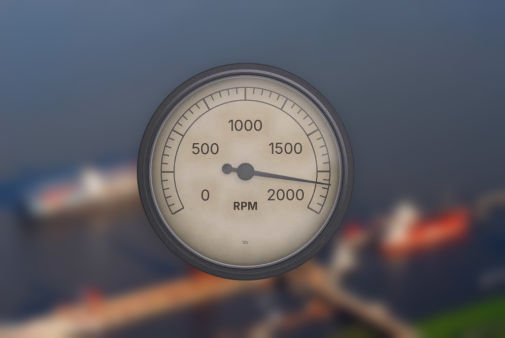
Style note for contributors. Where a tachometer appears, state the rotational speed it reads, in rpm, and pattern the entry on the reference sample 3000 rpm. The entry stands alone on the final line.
1825 rpm
